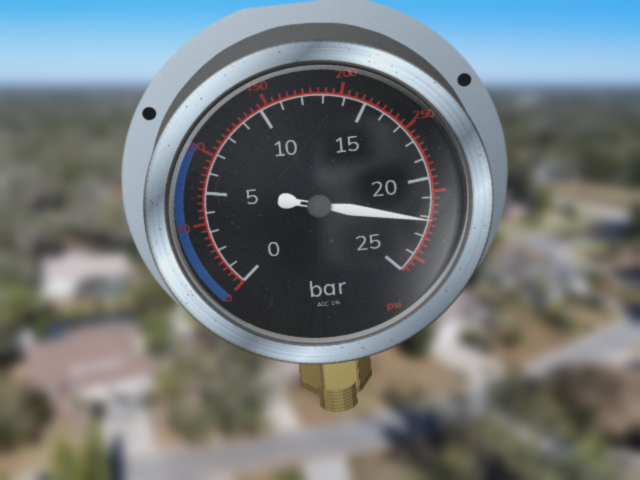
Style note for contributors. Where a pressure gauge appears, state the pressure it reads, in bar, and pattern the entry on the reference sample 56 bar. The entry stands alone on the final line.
22 bar
